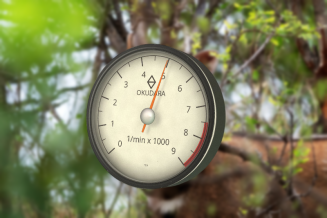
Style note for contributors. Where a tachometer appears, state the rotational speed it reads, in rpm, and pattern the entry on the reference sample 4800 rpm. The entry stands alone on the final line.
5000 rpm
